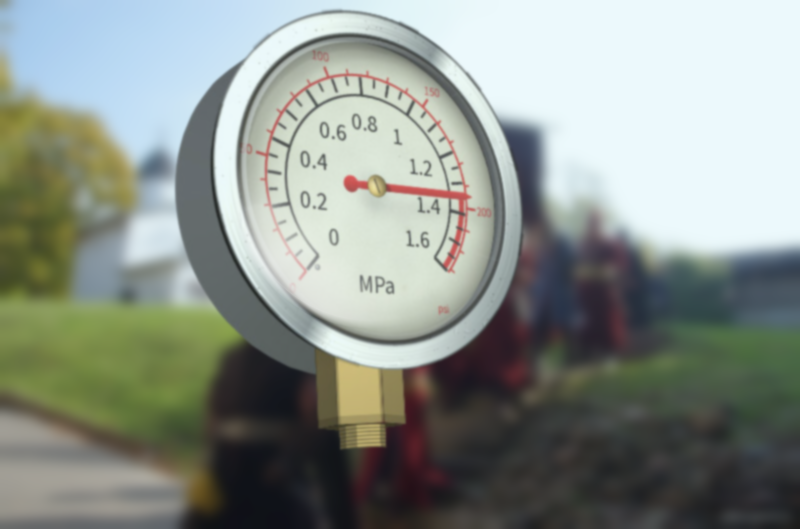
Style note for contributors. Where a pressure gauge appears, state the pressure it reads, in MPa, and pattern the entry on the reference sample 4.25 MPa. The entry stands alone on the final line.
1.35 MPa
